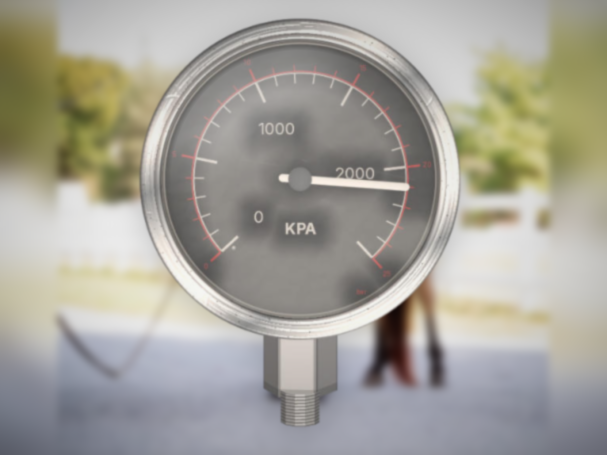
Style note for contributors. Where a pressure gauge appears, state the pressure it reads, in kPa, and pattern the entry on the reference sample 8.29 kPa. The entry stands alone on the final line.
2100 kPa
